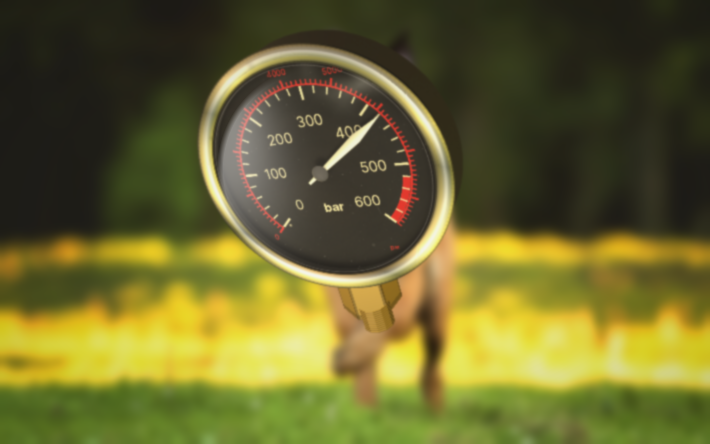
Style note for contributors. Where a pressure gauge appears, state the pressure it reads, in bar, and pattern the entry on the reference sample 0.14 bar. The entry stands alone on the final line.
420 bar
